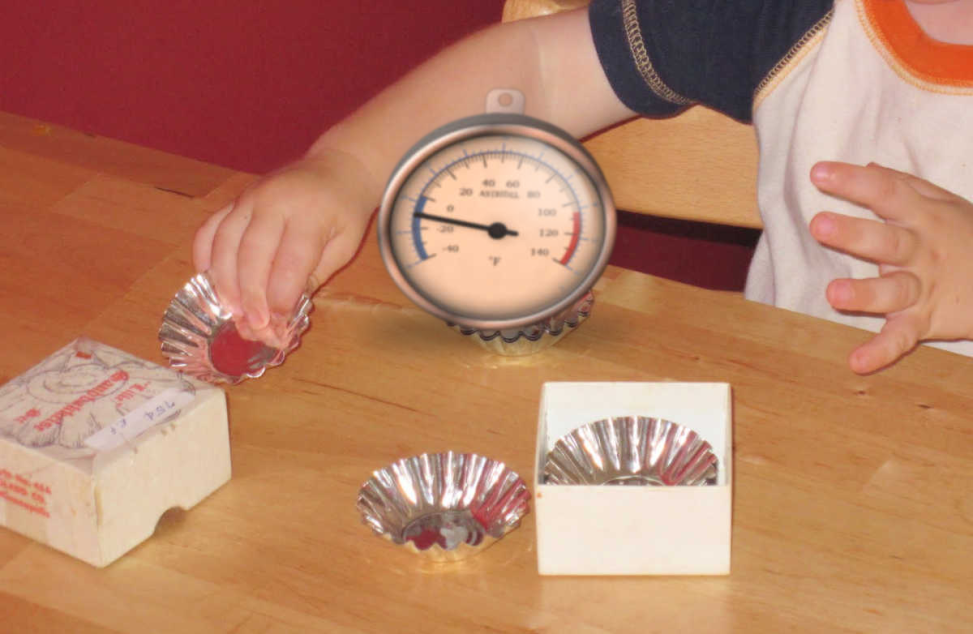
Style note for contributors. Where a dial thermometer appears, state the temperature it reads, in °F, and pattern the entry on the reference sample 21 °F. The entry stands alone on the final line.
-10 °F
